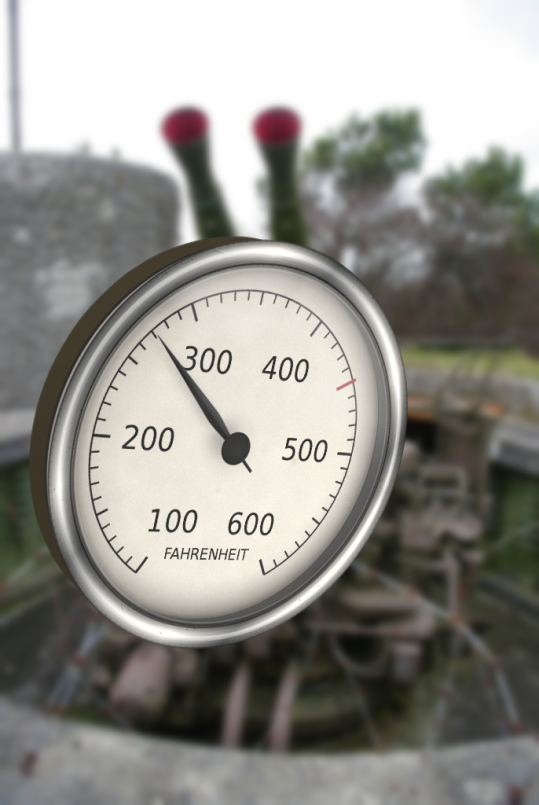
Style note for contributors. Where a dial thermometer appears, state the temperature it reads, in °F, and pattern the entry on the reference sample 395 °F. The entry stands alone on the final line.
270 °F
